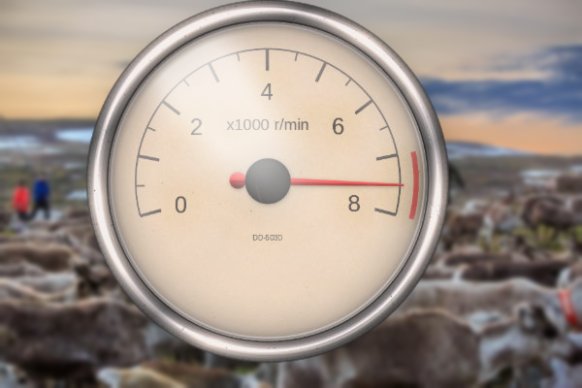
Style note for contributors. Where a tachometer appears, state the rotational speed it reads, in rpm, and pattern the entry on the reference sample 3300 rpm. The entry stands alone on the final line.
7500 rpm
